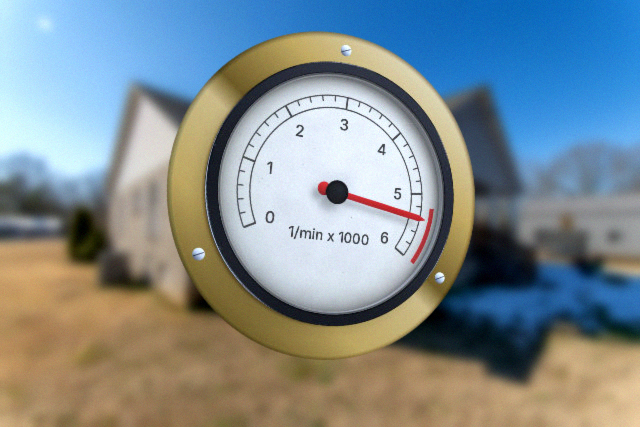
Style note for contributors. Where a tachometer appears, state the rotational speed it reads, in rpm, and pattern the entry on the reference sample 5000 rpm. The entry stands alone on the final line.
5400 rpm
